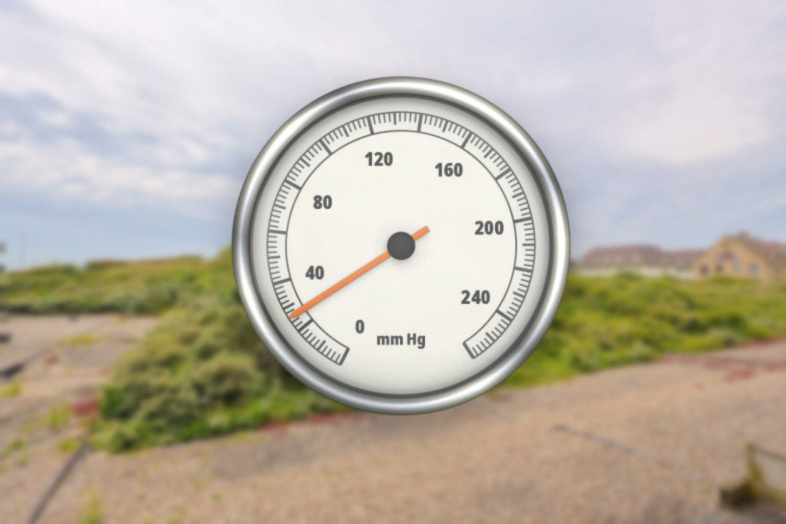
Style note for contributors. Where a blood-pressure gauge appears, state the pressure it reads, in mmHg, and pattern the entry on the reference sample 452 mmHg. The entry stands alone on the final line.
26 mmHg
